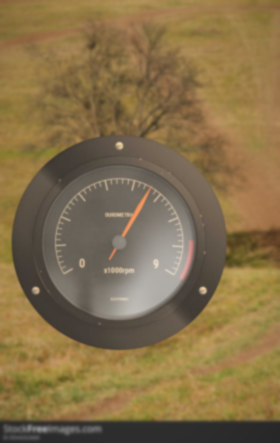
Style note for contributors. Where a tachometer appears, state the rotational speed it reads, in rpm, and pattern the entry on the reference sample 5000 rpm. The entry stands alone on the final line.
5600 rpm
